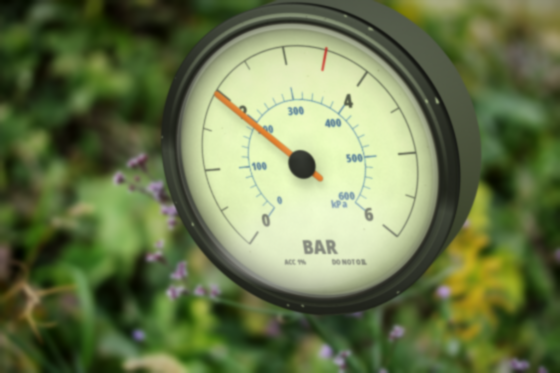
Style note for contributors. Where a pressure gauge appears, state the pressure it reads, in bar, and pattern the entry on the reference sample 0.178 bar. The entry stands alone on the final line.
2 bar
